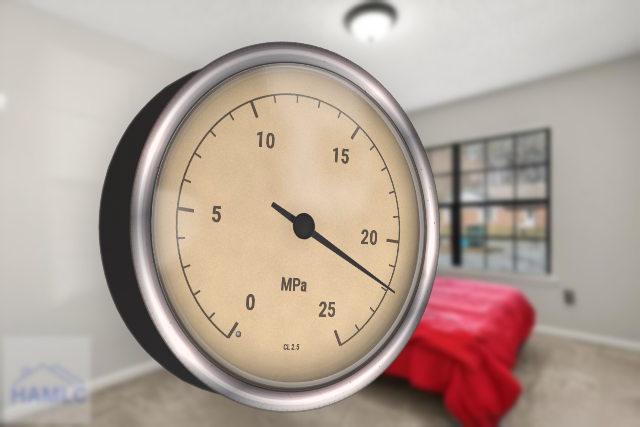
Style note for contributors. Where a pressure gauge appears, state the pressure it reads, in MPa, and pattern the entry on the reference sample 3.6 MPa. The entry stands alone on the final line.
22 MPa
